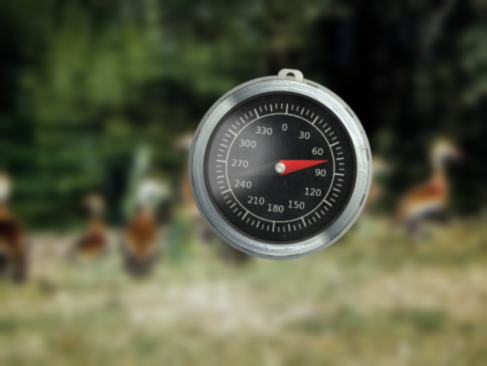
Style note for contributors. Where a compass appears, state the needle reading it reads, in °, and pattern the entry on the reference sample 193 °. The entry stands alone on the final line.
75 °
